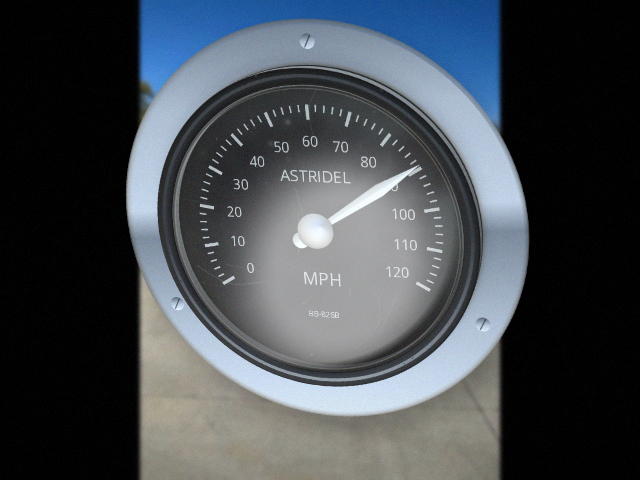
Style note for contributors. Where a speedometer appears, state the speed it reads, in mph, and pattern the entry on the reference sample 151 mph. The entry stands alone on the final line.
89 mph
